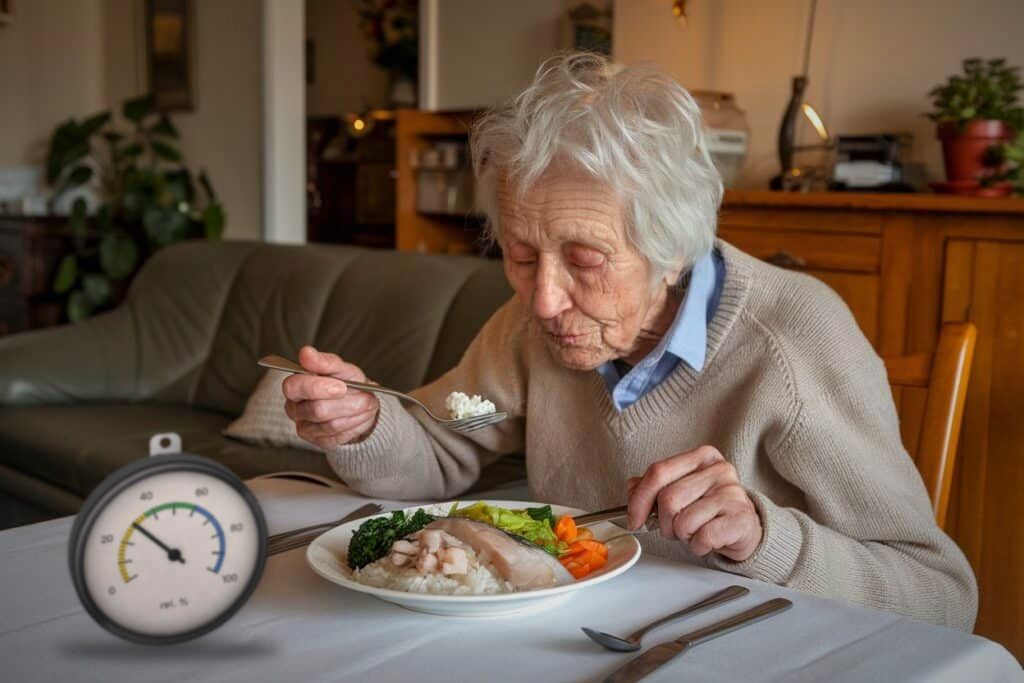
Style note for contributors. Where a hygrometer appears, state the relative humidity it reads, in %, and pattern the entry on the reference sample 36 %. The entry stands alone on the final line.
30 %
